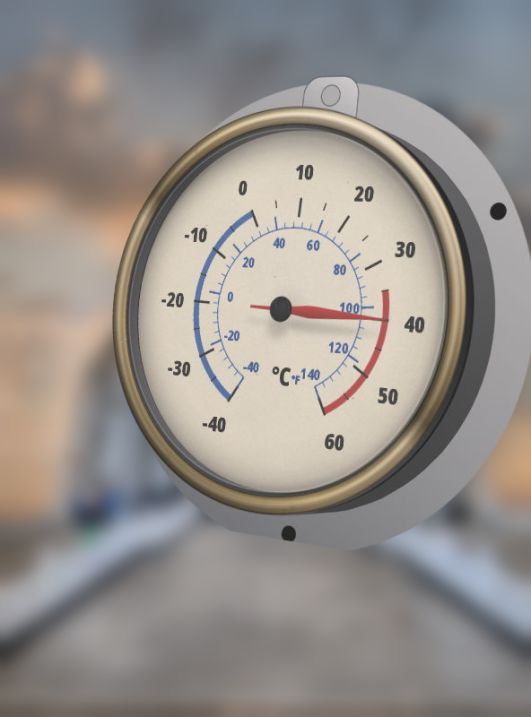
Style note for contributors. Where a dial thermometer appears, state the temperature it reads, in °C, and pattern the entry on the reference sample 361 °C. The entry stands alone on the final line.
40 °C
